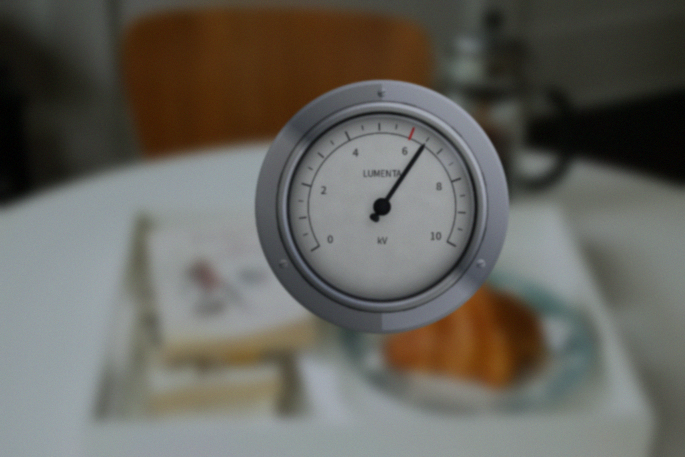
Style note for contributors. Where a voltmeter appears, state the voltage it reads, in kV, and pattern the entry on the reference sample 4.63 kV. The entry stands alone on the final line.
6.5 kV
